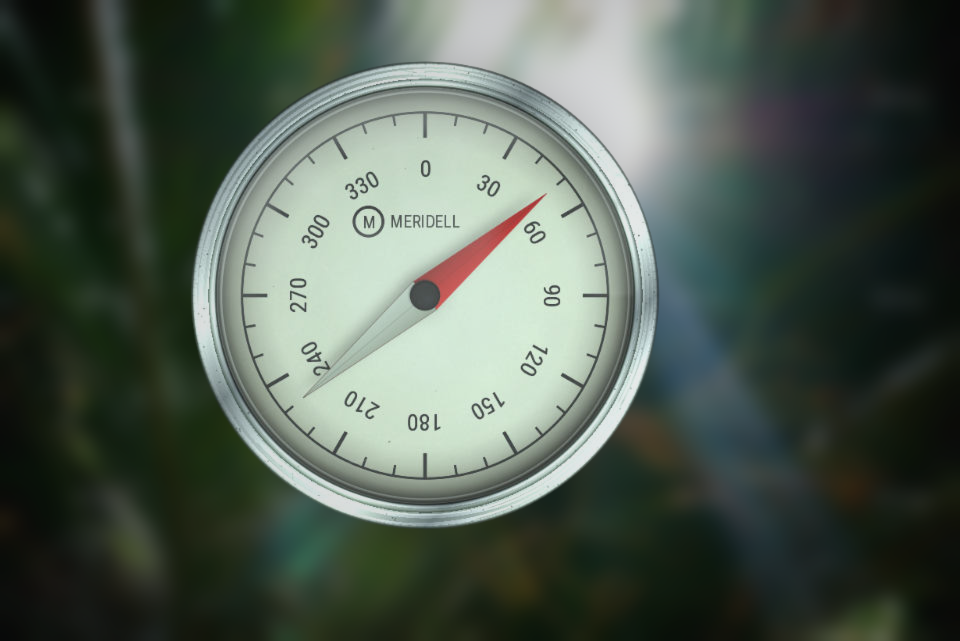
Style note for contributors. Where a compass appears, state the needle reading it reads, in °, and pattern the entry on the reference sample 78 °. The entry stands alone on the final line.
50 °
